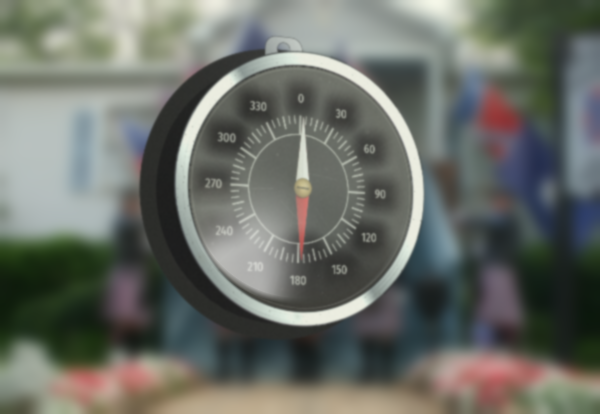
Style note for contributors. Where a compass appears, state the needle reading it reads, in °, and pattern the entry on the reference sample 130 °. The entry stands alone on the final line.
180 °
